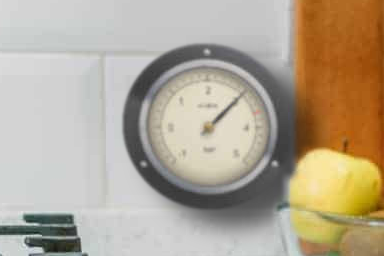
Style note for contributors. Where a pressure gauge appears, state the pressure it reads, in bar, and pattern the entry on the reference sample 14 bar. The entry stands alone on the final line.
3 bar
